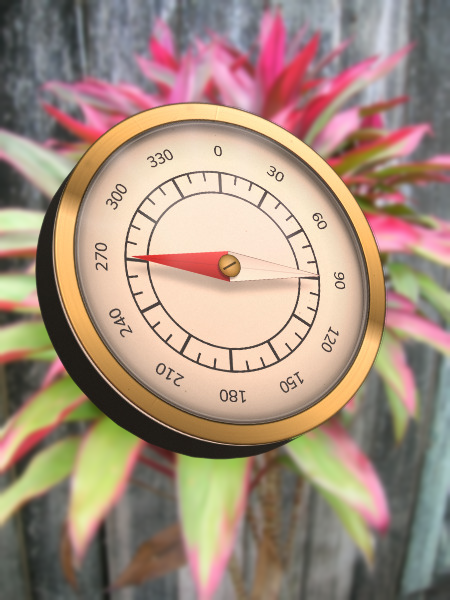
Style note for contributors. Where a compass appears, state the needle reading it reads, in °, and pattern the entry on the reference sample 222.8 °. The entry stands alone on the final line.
270 °
